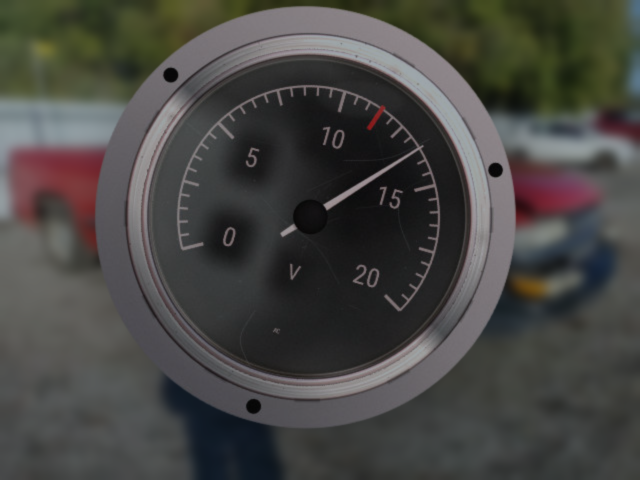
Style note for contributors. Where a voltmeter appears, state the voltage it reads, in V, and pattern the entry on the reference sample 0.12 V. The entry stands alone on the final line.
13.5 V
